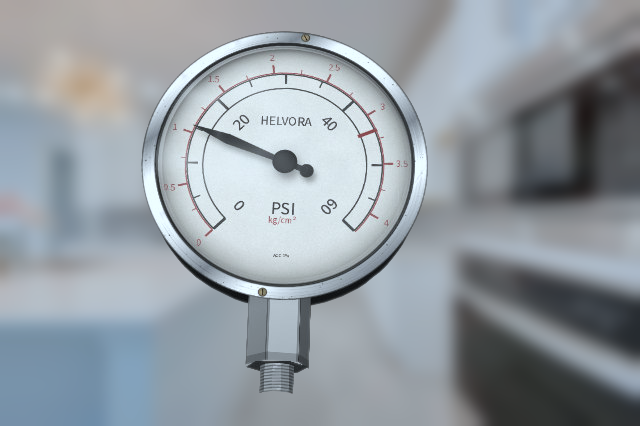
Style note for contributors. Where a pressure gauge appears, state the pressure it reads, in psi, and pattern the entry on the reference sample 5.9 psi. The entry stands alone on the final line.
15 psi
